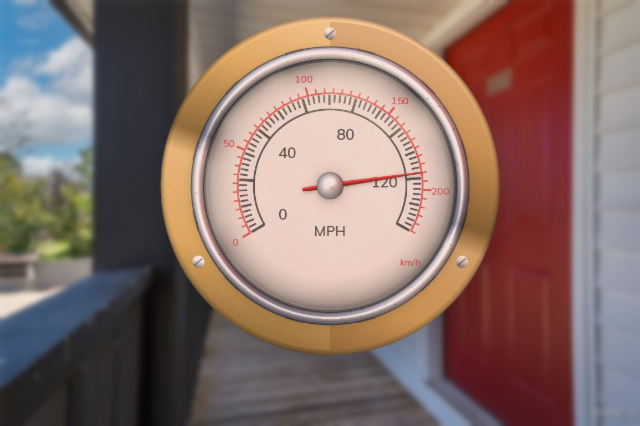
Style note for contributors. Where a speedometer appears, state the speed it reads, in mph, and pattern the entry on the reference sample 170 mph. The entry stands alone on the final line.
118 mph
